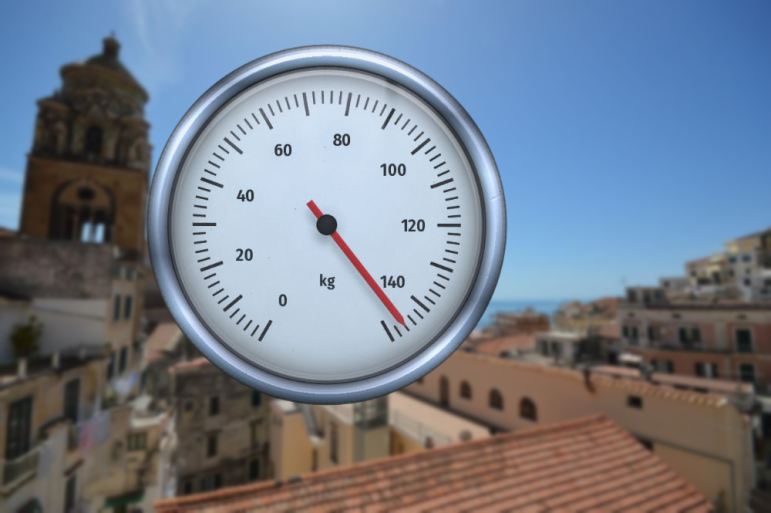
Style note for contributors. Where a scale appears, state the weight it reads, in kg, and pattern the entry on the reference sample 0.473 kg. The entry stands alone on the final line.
146 kg
